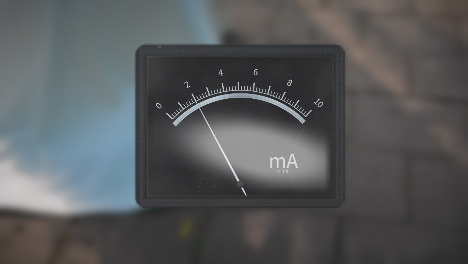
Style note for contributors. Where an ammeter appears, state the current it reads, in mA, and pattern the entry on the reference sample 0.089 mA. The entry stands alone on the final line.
2 mA
